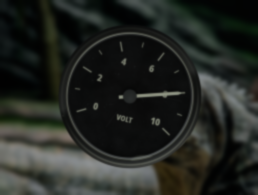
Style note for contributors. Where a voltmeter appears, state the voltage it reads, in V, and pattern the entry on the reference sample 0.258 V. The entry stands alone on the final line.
8 V
